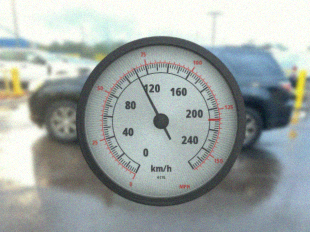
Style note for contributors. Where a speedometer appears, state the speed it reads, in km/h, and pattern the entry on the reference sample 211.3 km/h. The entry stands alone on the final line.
110 km/h
